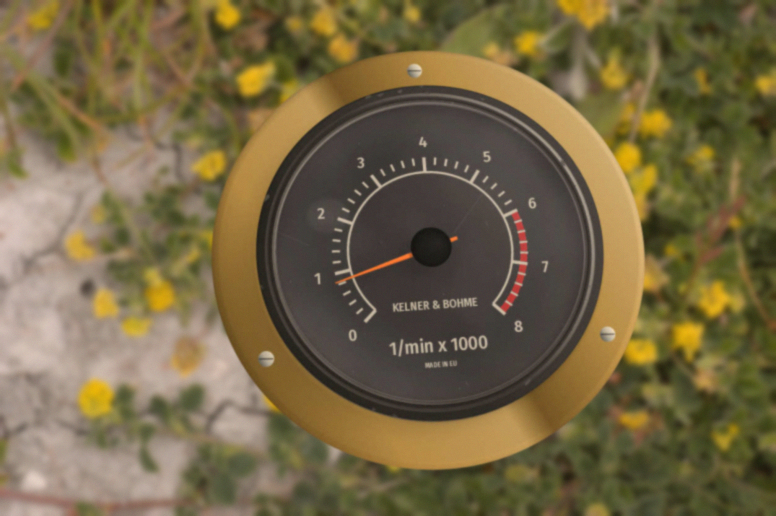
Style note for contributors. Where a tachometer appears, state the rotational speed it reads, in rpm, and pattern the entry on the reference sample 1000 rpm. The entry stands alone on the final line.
800 rpm
